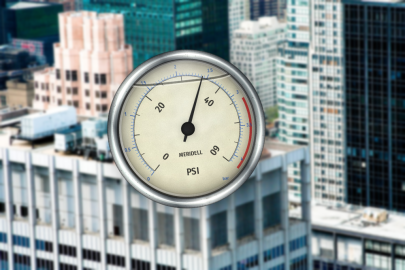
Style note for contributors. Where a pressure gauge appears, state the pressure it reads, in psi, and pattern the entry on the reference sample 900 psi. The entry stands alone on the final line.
35 psi
